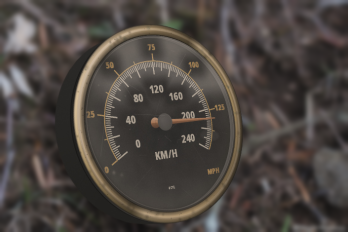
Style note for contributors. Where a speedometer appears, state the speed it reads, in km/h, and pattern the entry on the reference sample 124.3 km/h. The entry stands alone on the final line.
210 km/h
